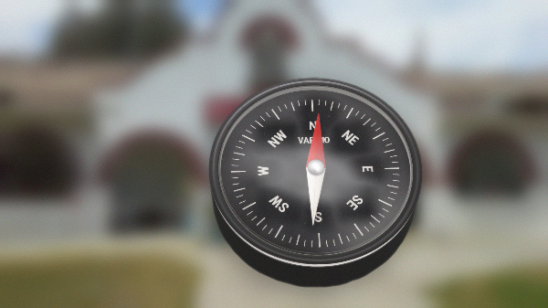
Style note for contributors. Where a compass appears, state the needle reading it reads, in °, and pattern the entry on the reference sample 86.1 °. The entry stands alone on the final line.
5 °
